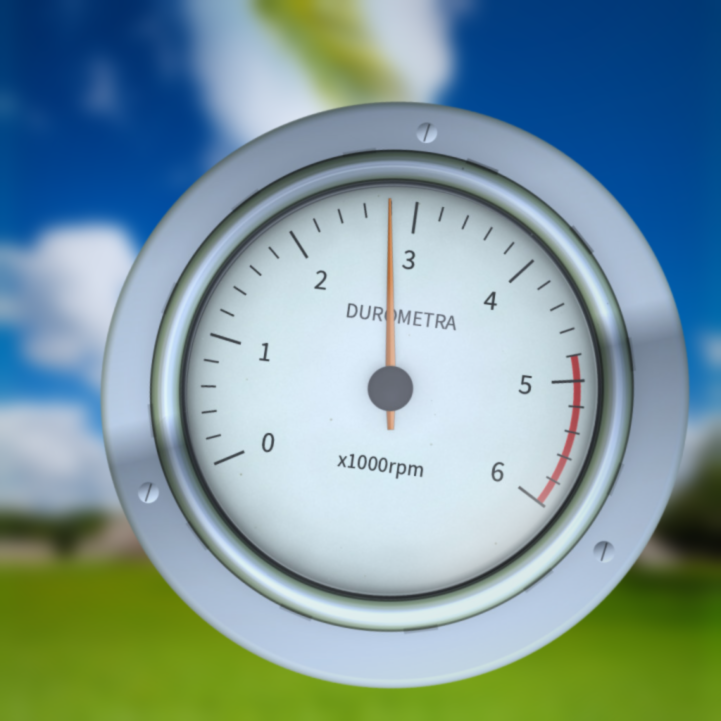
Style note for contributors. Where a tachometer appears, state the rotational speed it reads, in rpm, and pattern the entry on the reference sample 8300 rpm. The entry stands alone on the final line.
2800 rpm
